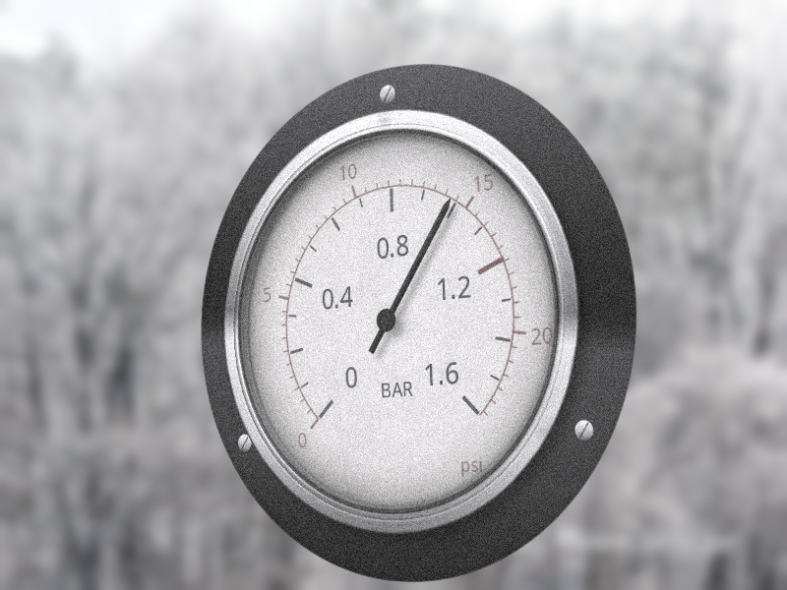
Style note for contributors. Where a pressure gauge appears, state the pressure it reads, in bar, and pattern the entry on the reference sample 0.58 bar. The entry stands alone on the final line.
1 bar
